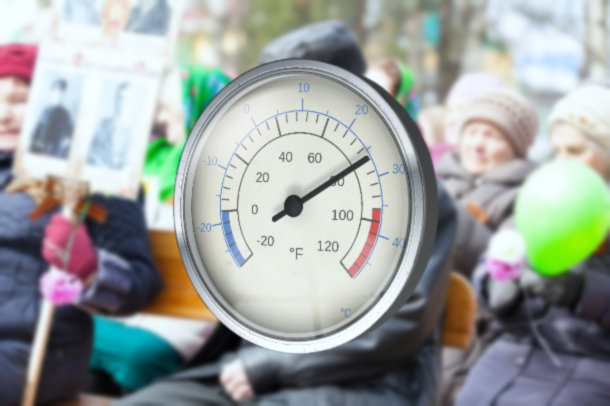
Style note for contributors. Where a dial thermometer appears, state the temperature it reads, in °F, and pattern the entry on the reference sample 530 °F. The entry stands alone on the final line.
80 °F
